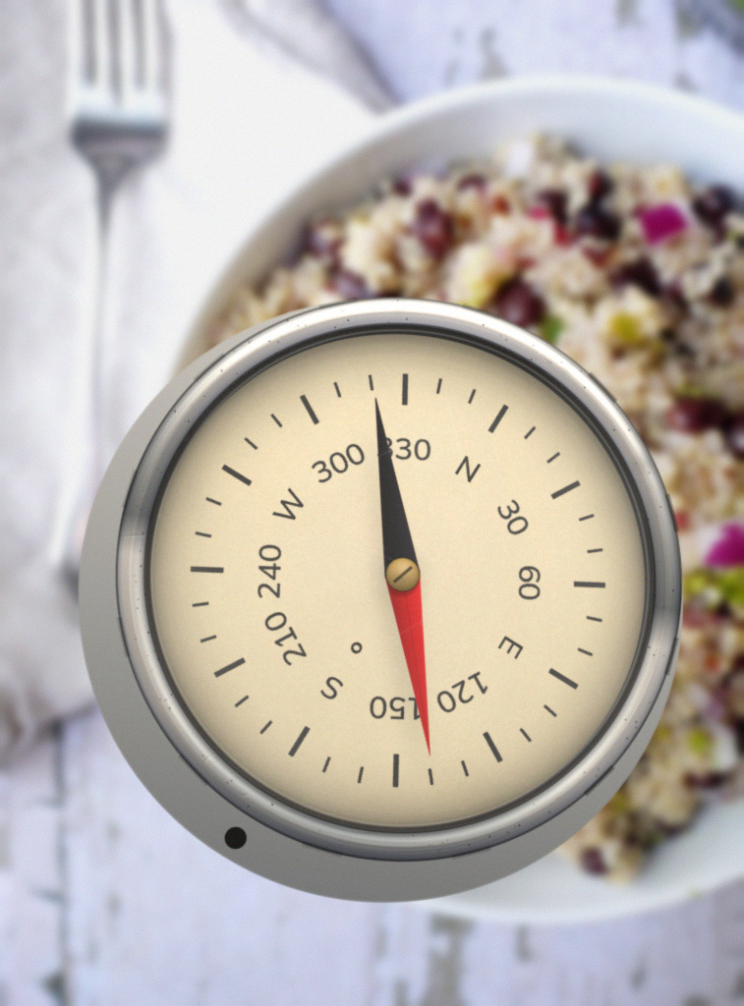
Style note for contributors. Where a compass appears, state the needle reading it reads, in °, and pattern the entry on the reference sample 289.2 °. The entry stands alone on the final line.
140 °
